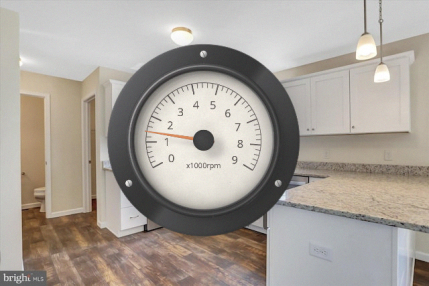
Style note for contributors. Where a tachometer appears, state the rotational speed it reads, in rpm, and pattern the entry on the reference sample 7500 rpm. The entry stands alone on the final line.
1400 rpm
